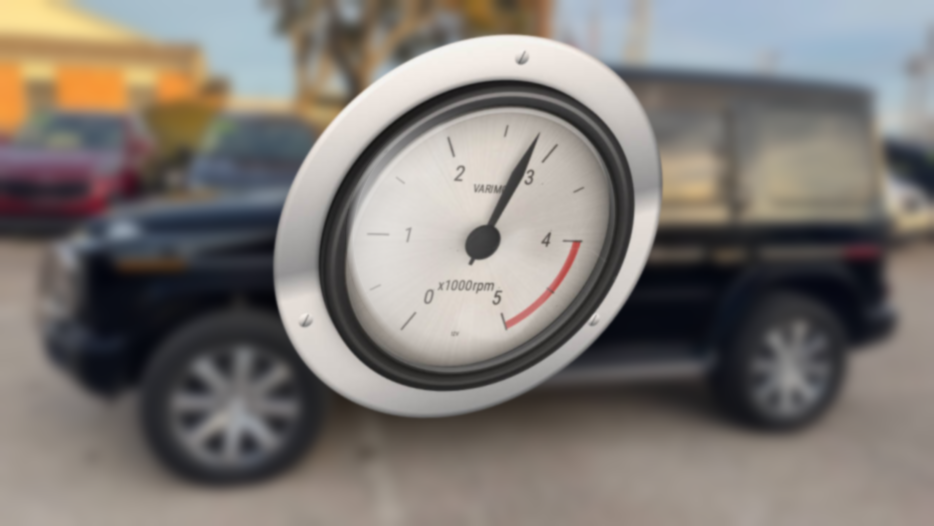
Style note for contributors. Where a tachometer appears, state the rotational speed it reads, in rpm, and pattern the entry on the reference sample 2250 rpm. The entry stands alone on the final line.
2750 rpm
